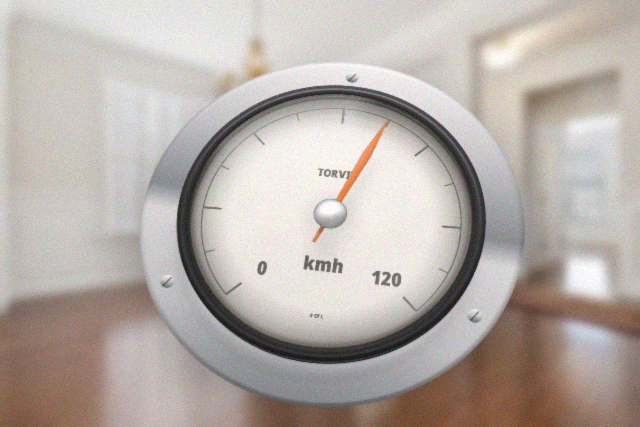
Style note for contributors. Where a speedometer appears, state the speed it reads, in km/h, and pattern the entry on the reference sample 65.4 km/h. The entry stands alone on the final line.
70 km/h
